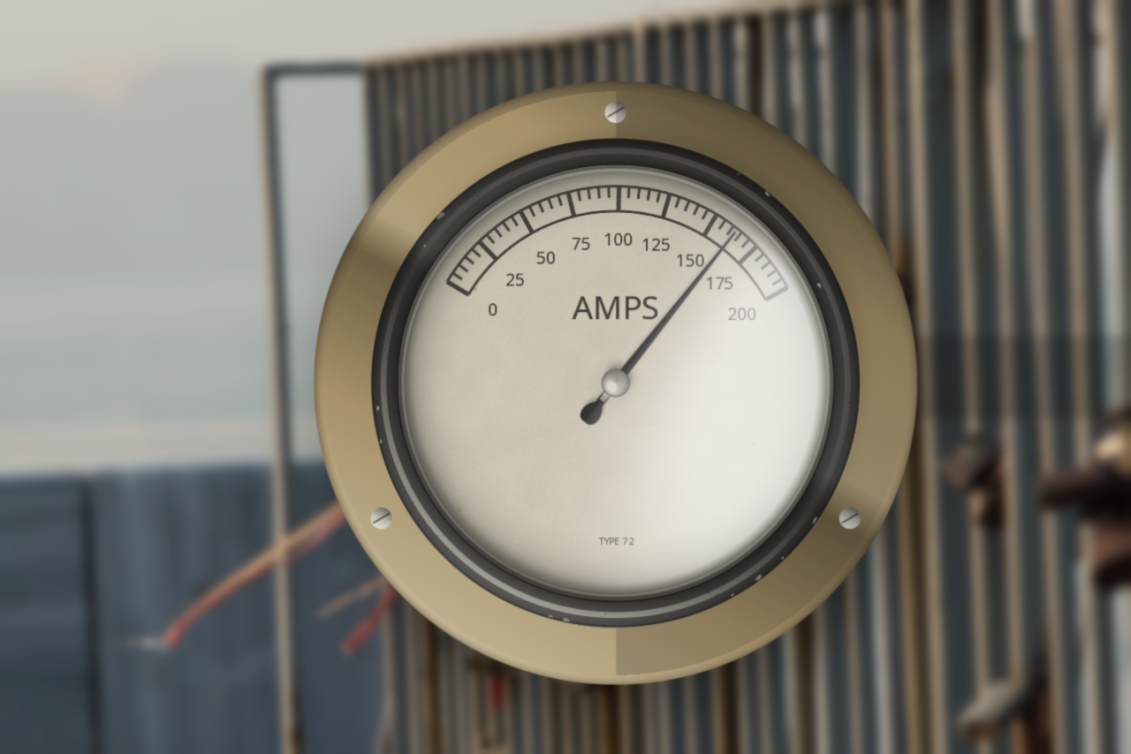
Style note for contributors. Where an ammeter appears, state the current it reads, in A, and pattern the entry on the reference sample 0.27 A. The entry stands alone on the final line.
162.5 A
